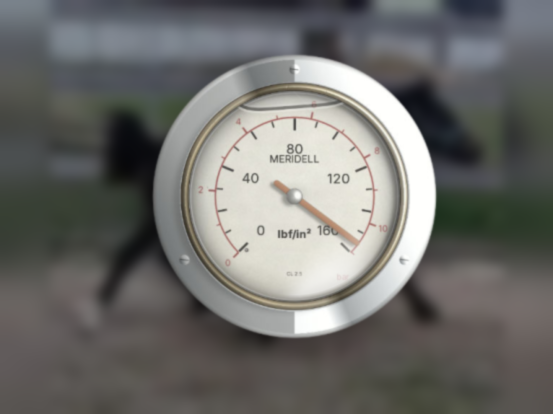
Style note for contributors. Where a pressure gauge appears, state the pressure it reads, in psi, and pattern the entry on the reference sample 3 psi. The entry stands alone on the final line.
155 psi
